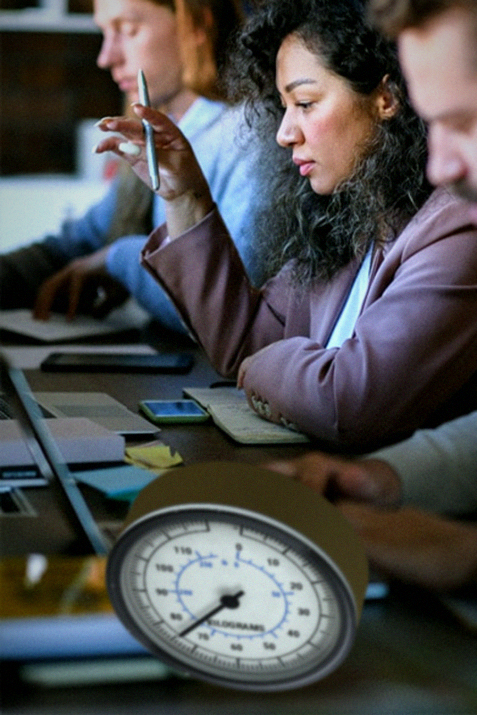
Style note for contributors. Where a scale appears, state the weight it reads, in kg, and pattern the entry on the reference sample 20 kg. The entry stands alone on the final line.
75 kg
